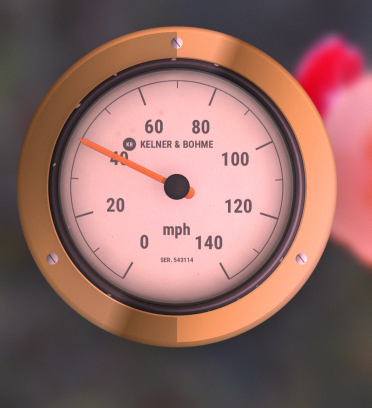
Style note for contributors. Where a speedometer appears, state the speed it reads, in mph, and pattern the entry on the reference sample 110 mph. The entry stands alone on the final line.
40 mph
